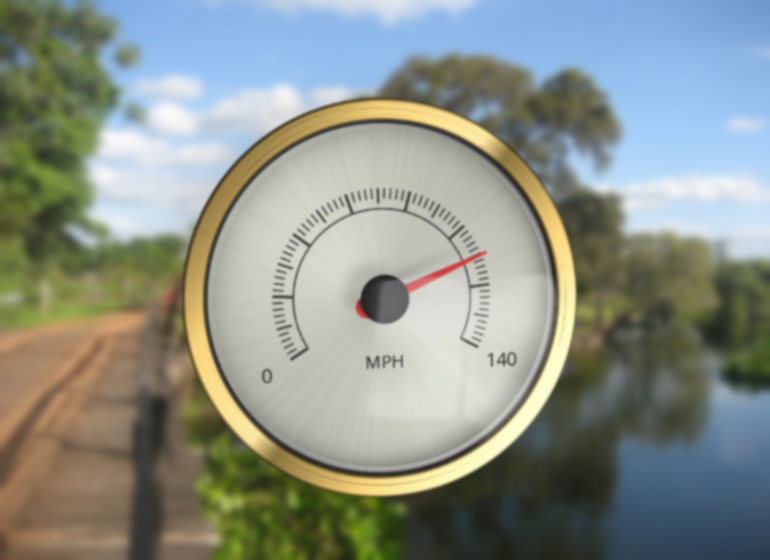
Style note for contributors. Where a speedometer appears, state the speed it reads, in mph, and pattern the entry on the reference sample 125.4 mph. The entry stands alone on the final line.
110 mph
